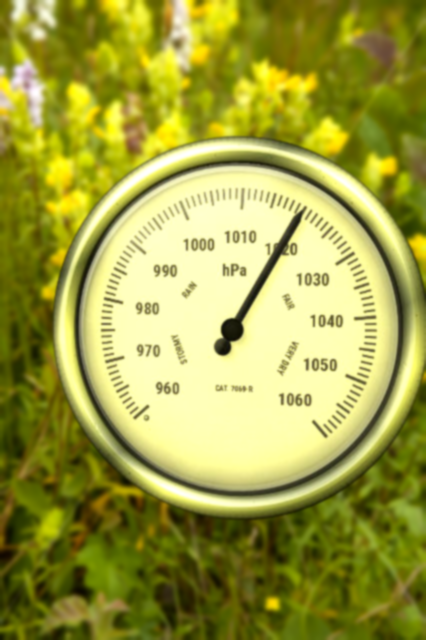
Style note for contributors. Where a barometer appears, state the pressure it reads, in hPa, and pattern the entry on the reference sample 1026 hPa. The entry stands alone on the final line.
1020 hPa
